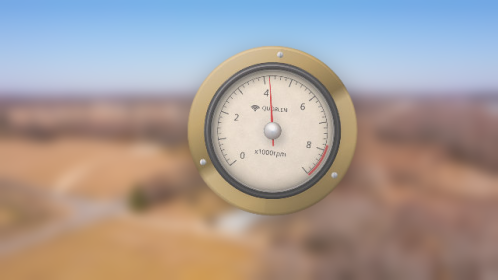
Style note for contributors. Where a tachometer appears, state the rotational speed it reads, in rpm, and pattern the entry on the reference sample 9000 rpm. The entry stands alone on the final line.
4200 rpm
